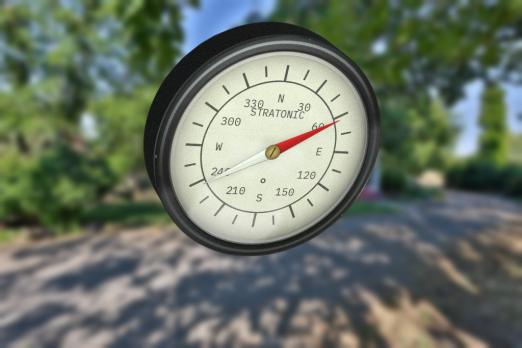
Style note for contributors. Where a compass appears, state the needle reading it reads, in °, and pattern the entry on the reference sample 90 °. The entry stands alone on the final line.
60 °
